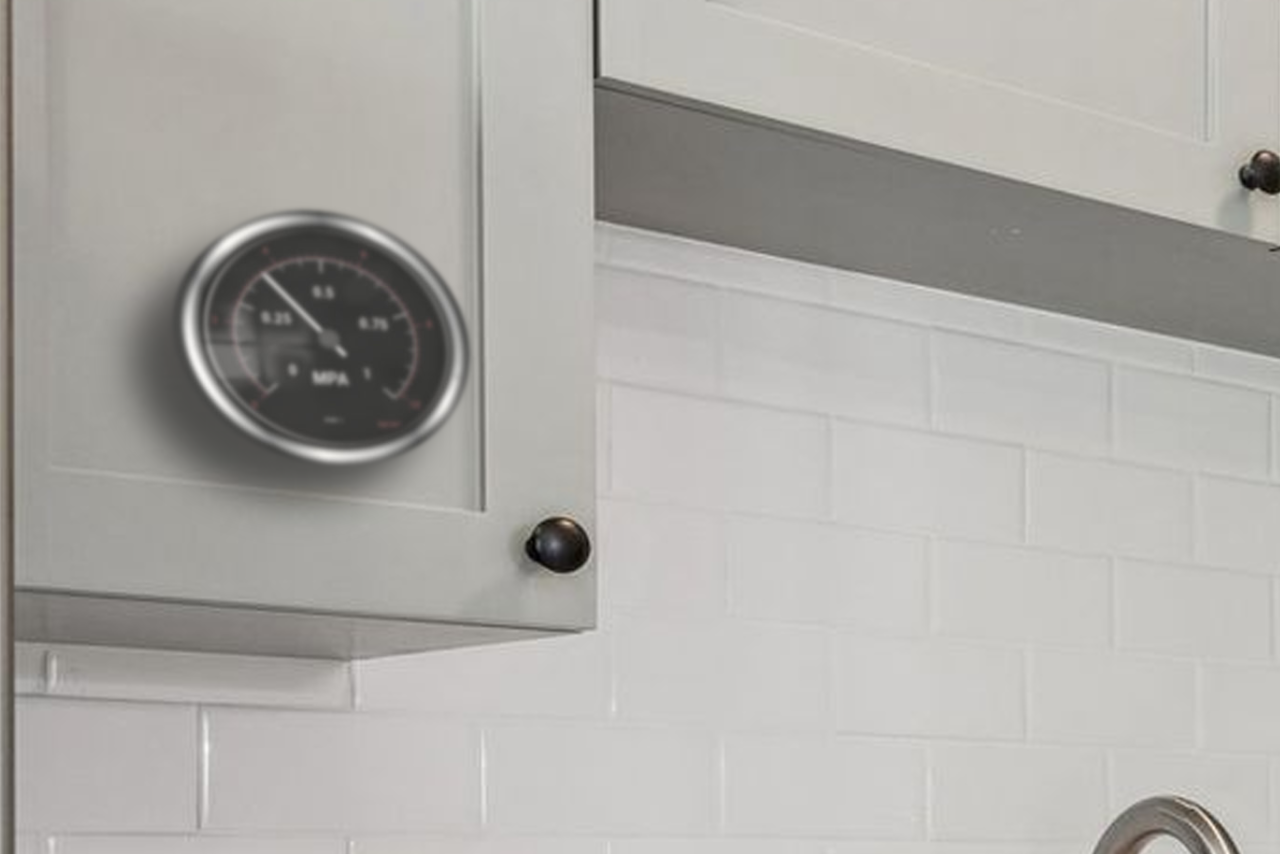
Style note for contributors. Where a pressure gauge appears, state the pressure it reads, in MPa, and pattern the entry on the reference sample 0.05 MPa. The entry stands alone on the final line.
0.35 MPa
